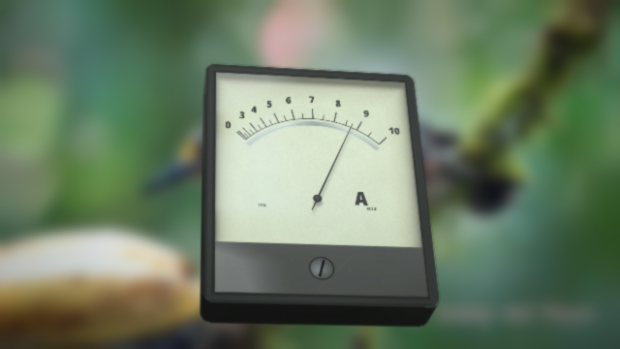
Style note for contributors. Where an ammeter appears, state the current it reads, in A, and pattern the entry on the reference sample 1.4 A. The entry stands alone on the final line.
8.75 A
